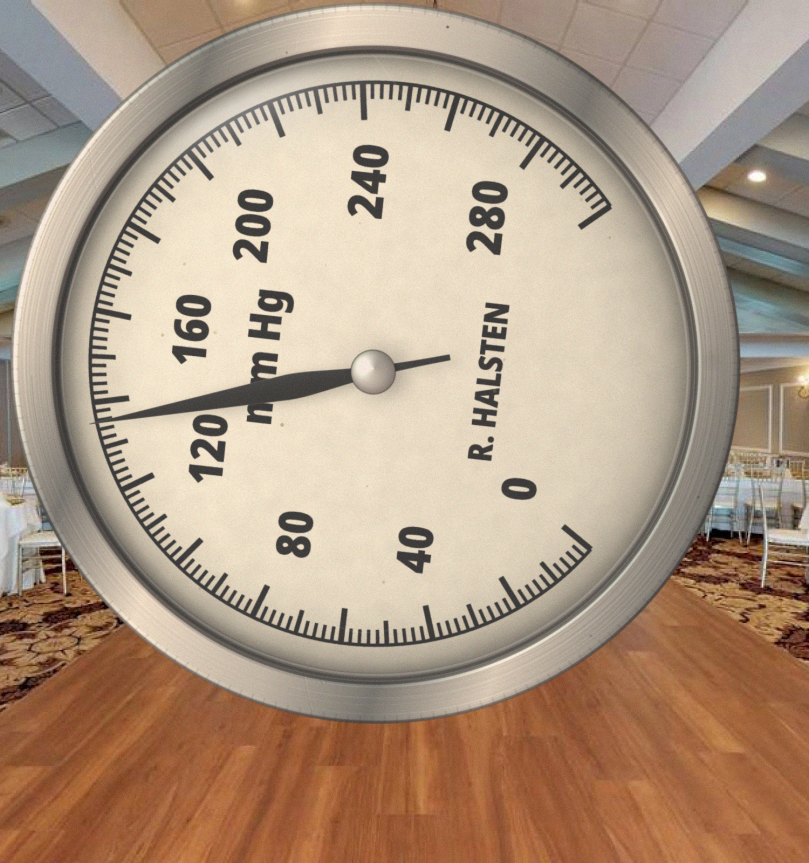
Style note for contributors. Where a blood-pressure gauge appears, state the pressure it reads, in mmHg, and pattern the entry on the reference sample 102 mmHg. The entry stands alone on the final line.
136 mmHg
